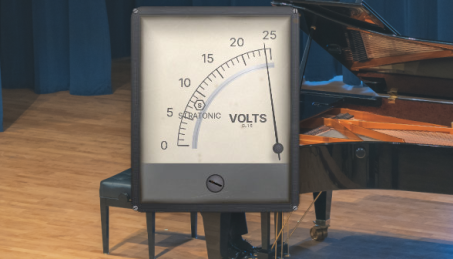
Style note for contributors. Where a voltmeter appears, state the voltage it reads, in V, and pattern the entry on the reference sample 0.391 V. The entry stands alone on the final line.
24 V
